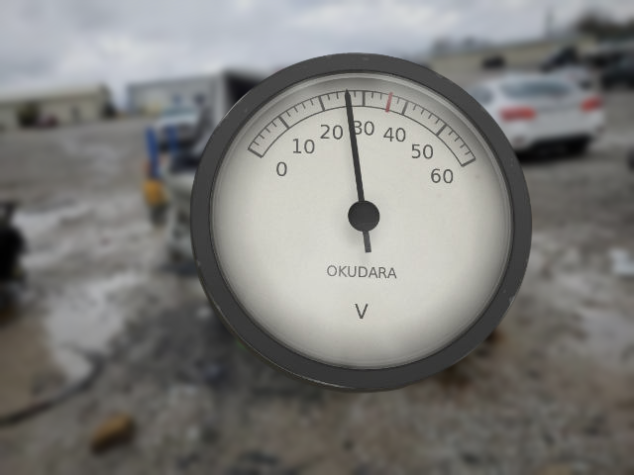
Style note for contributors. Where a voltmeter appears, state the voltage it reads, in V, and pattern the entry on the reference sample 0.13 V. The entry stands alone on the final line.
26 V
